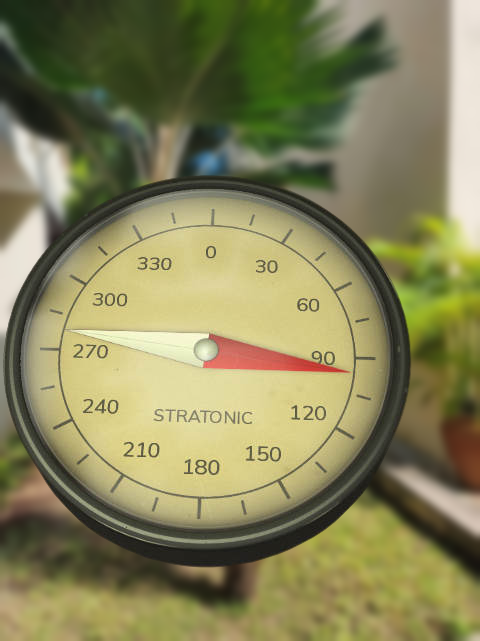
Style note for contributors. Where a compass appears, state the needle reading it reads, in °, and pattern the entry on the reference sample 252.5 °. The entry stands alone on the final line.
97.5 °
